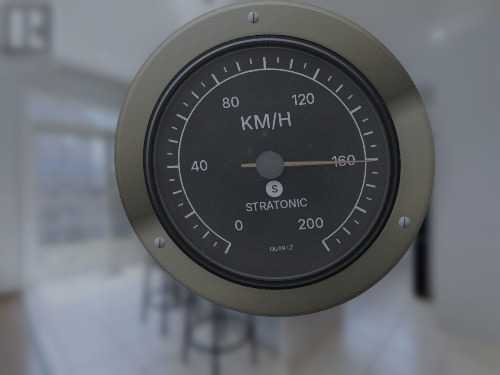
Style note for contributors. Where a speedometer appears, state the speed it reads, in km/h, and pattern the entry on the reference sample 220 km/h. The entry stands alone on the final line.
160 km/h
